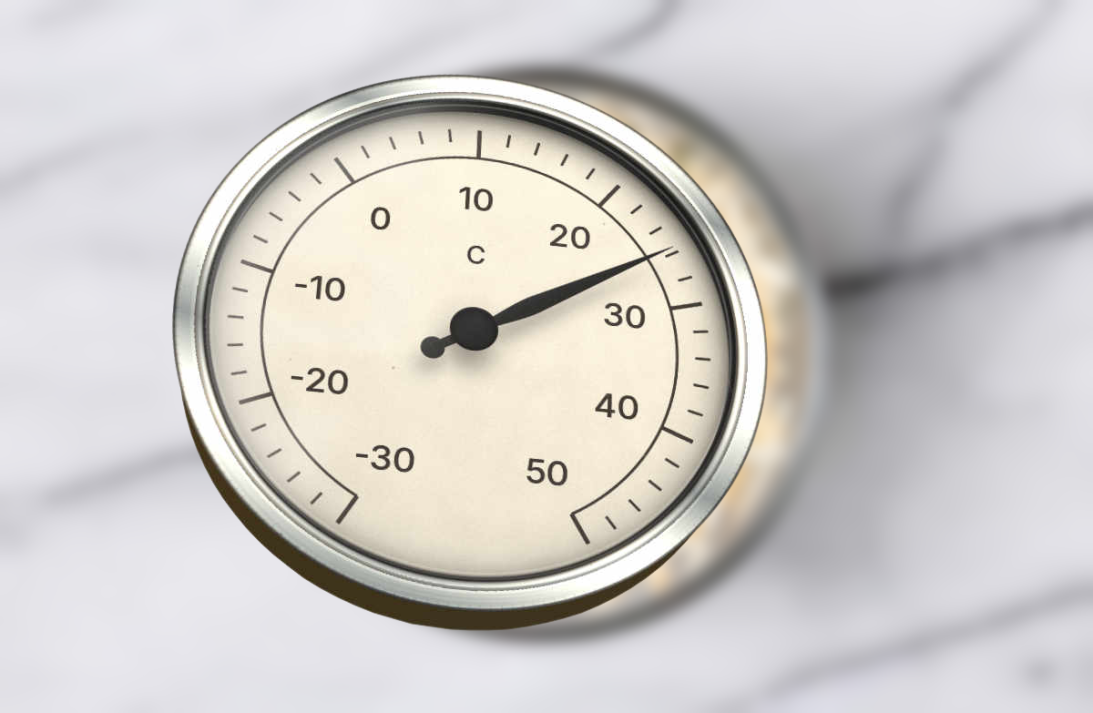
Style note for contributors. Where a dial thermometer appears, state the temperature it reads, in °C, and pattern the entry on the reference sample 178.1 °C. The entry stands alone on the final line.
26 °C
